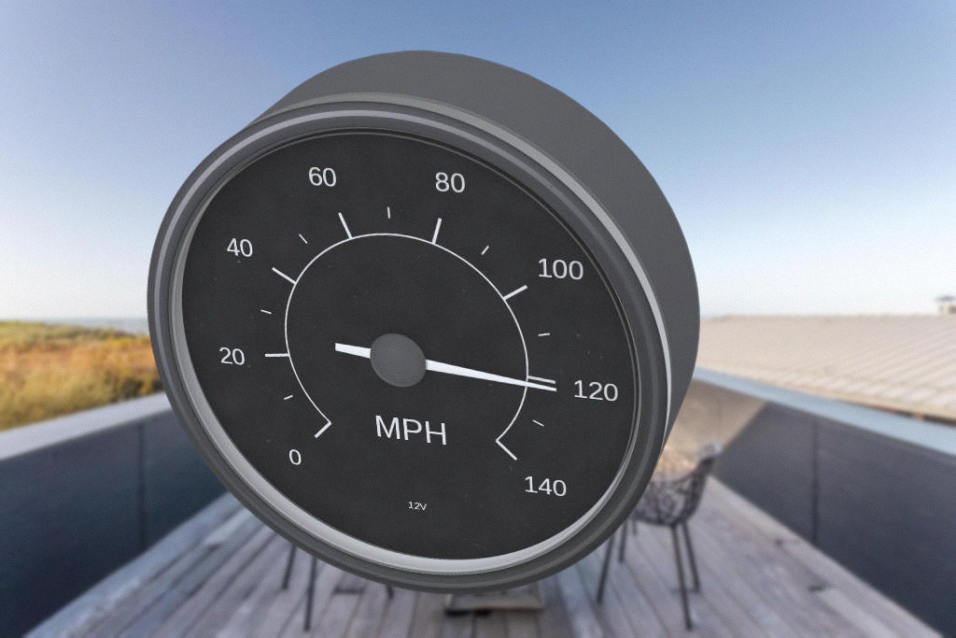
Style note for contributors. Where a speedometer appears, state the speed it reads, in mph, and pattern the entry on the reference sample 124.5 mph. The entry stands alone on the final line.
120 mph
